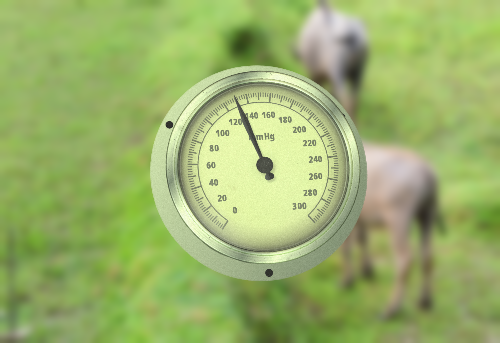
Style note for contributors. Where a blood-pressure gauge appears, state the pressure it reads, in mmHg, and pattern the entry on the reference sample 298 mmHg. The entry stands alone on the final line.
130 mmHg
